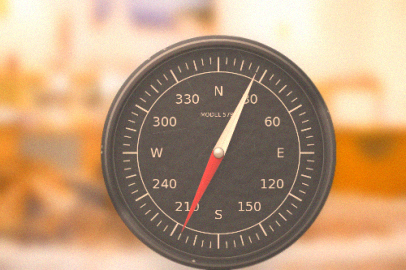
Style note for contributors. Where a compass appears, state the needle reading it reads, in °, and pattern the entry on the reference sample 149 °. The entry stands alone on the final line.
205 °
